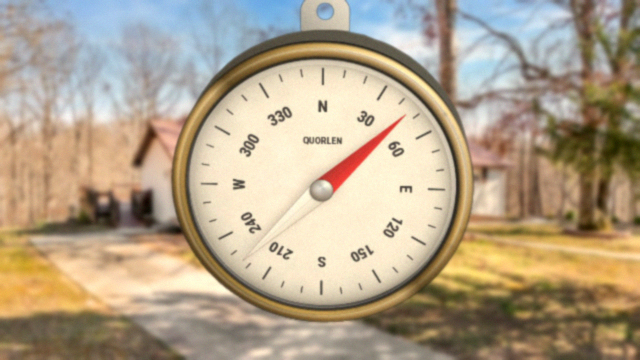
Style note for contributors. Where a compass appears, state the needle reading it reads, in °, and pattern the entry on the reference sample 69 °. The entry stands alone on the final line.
45 °
